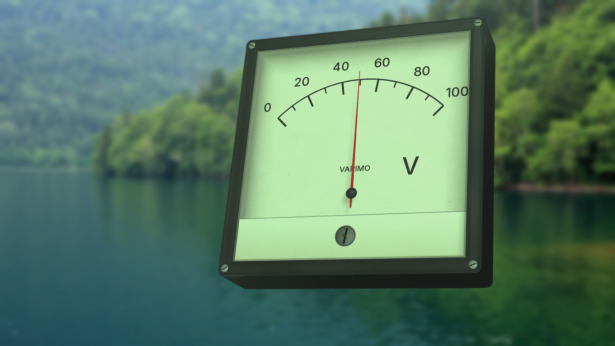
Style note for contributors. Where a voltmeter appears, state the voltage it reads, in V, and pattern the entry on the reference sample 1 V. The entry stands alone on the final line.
50 V
